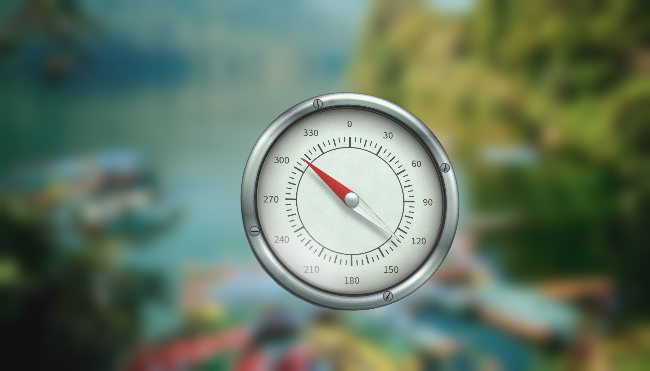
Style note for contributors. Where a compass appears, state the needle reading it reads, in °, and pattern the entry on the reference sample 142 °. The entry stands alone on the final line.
310 °
